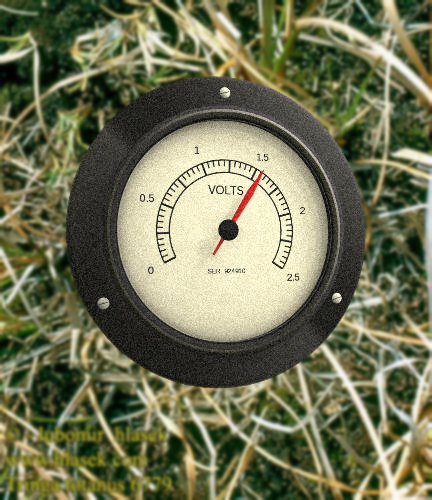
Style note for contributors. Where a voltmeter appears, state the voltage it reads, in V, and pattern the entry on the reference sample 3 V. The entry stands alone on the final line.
1.55 V
